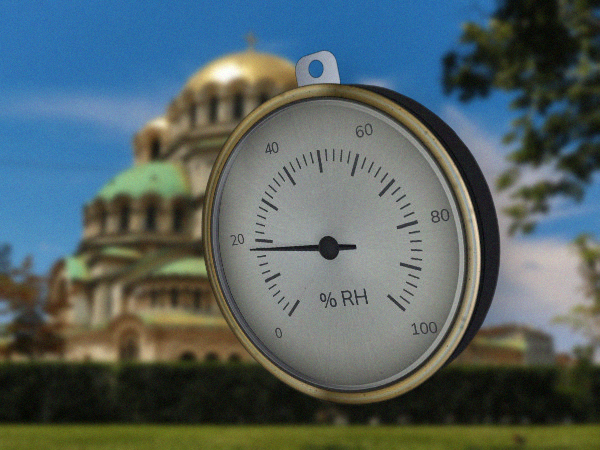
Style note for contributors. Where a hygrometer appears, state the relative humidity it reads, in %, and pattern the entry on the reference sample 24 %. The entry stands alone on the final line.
18 %
